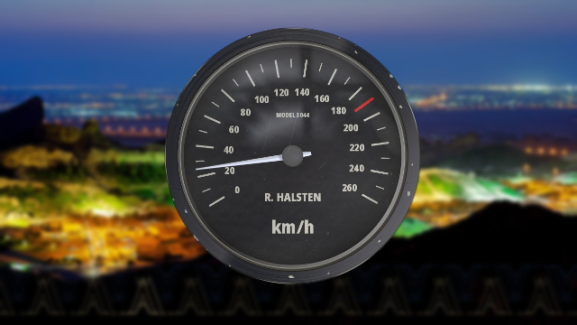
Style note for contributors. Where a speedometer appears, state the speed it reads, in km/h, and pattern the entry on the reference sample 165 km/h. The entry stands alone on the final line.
25 km/h
